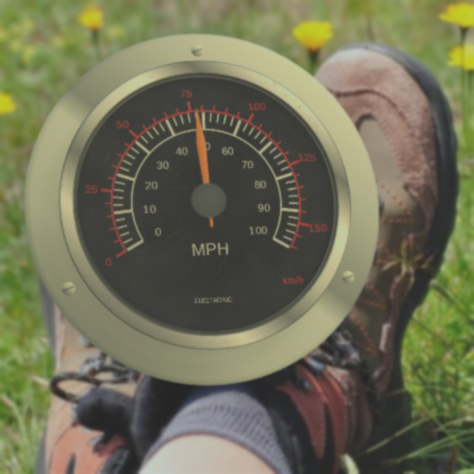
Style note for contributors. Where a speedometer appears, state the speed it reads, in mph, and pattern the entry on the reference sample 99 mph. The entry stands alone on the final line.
48 mph
